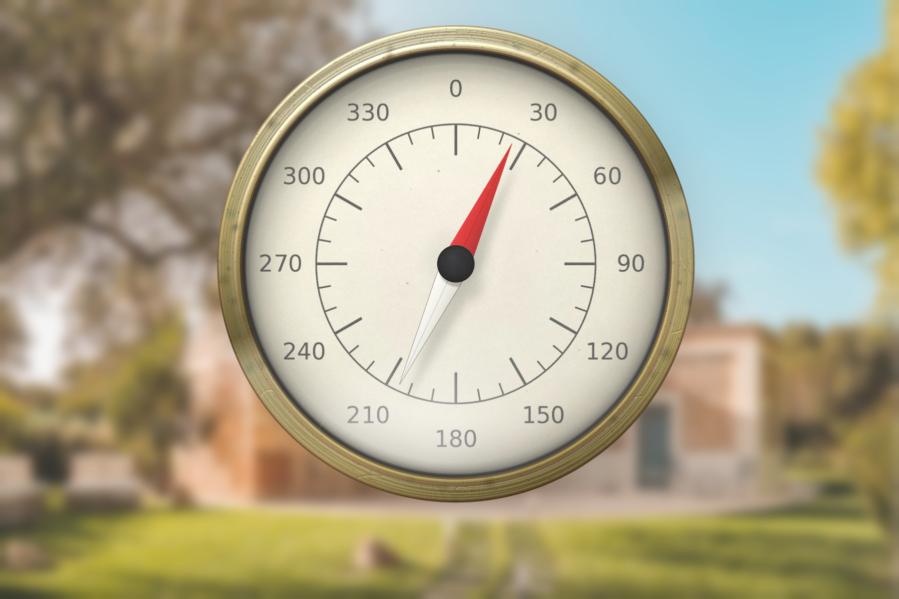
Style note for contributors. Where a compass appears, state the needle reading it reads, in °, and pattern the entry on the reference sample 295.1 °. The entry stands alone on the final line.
25 °
